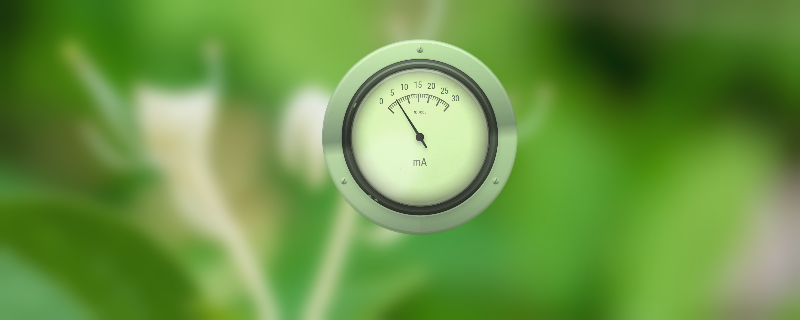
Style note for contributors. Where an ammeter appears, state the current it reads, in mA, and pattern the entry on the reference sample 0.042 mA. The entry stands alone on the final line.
5 mA
